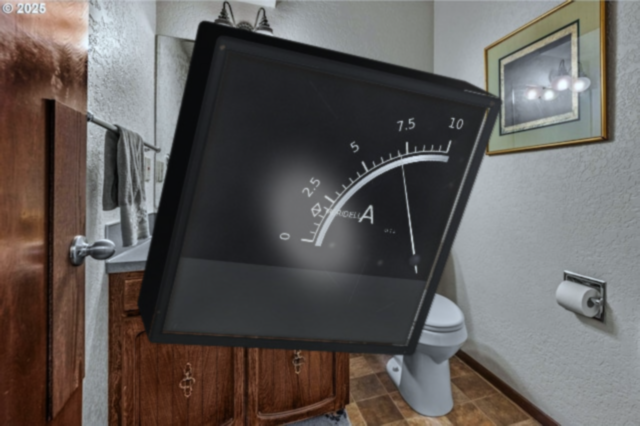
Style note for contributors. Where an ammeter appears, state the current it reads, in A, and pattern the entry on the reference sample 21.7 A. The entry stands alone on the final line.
7 A
